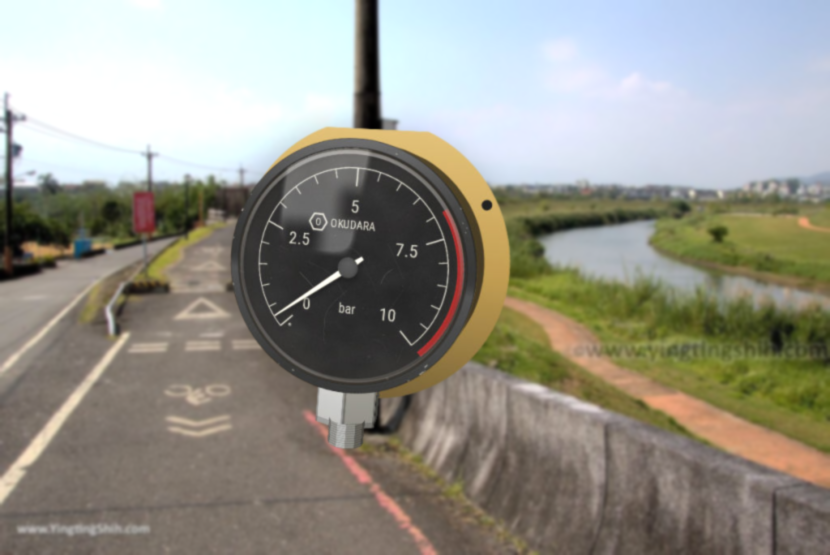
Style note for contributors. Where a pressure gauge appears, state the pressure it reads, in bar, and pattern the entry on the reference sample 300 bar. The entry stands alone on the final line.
0.25 bar
